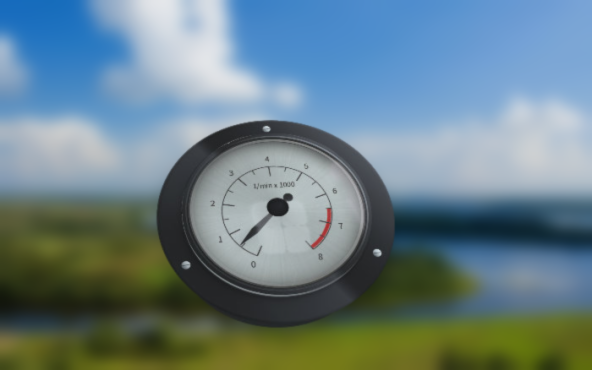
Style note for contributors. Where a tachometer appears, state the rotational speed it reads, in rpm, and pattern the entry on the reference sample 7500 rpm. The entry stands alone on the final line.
500 rpm
